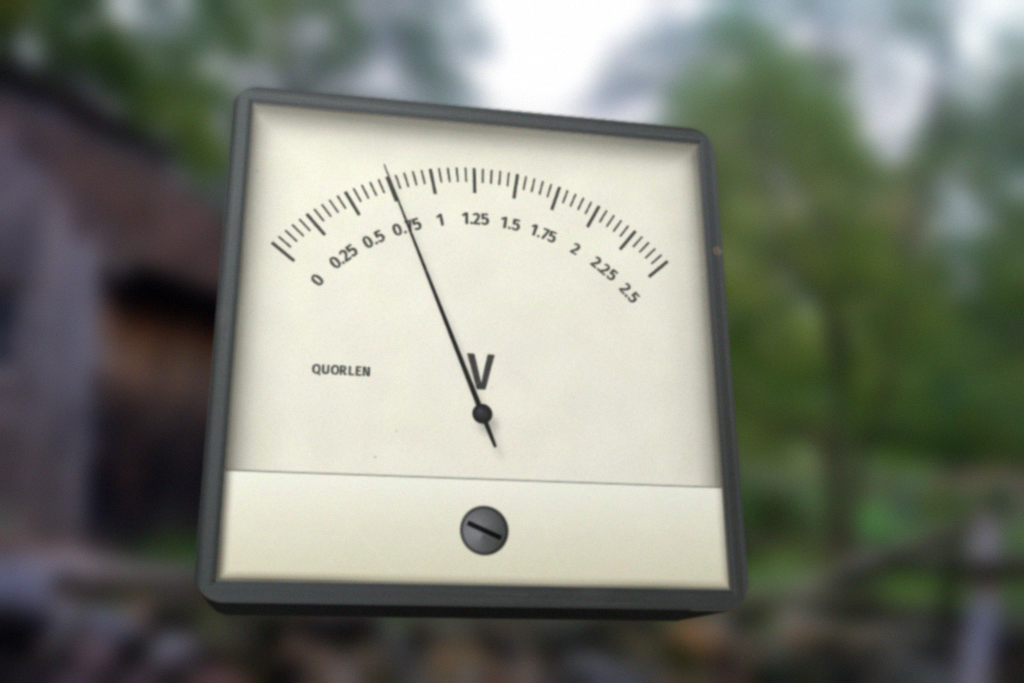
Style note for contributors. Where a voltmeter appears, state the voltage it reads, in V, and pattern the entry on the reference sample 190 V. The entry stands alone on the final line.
0.75 V
